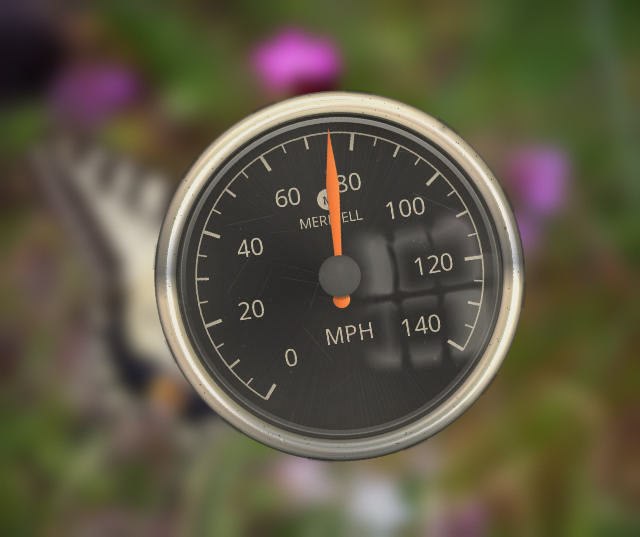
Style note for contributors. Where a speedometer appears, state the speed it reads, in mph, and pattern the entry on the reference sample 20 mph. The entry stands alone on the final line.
75 mph
